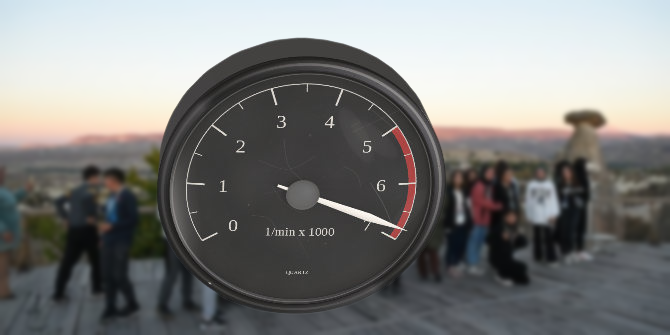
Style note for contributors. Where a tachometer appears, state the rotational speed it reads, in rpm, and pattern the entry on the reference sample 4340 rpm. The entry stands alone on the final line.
6750 rpm
